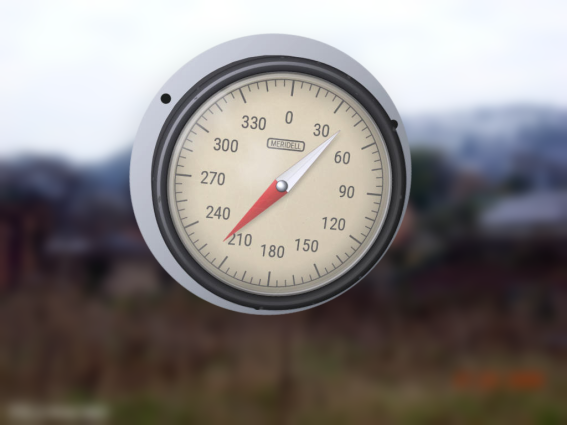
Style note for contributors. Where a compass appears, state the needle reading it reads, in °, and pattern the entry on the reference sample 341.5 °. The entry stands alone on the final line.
220 °
